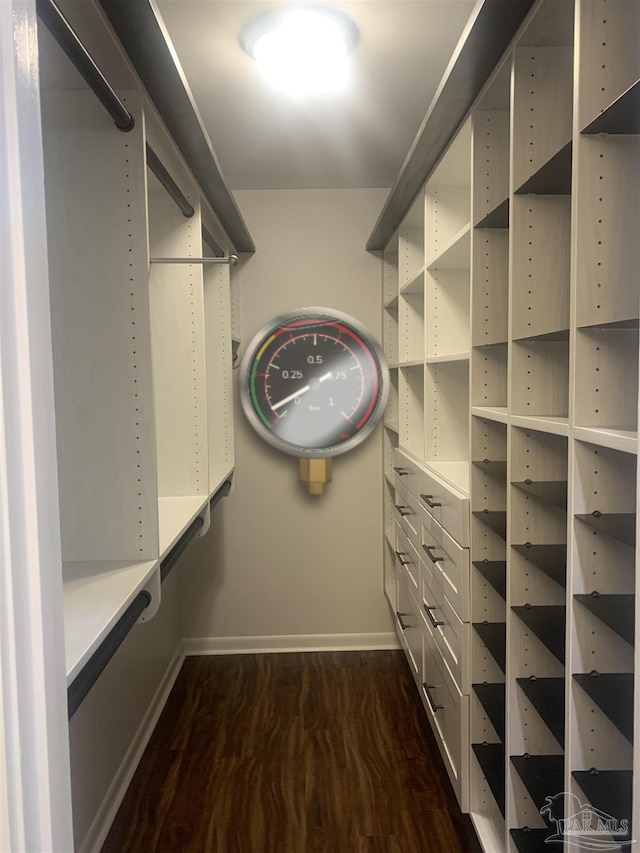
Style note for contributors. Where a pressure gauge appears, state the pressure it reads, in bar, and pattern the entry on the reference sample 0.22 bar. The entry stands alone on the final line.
0.05 bar
